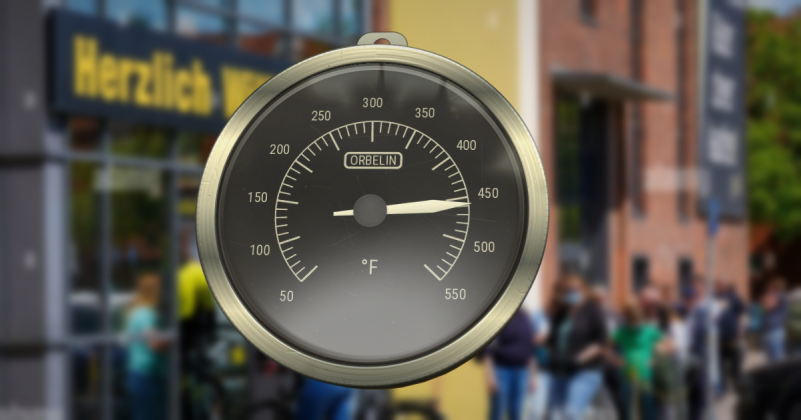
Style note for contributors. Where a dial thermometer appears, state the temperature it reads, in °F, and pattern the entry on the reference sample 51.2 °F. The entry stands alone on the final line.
460 °F
